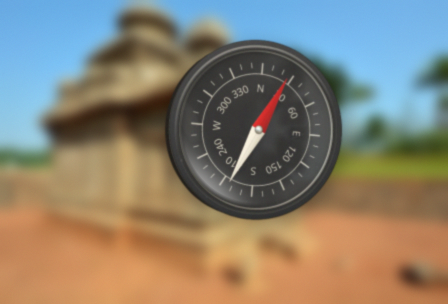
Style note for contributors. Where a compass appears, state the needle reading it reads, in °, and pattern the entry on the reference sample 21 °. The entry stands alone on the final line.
25 °
